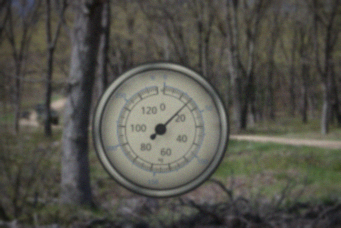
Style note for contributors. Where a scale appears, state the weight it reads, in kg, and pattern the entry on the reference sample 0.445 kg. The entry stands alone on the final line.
15 kg
